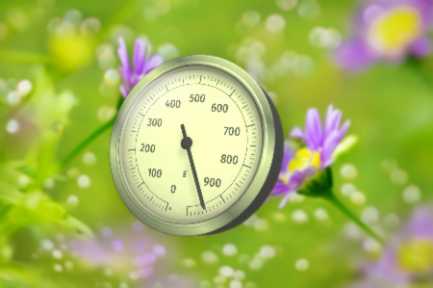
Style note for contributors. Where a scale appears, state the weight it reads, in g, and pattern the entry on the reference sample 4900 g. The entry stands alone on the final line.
950 g
